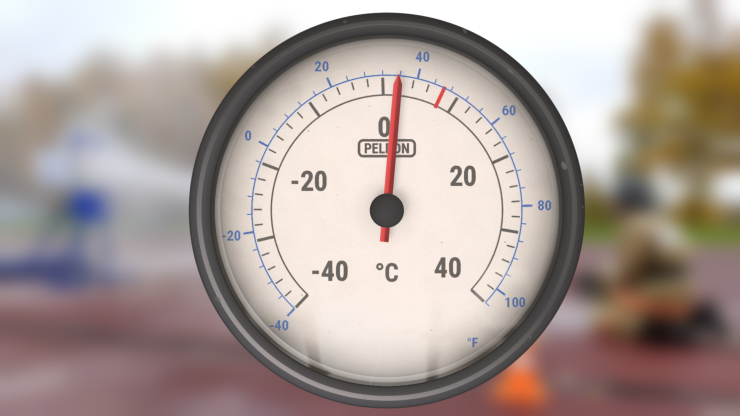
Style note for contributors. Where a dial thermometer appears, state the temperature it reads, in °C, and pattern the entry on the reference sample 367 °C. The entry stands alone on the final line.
2 °C
